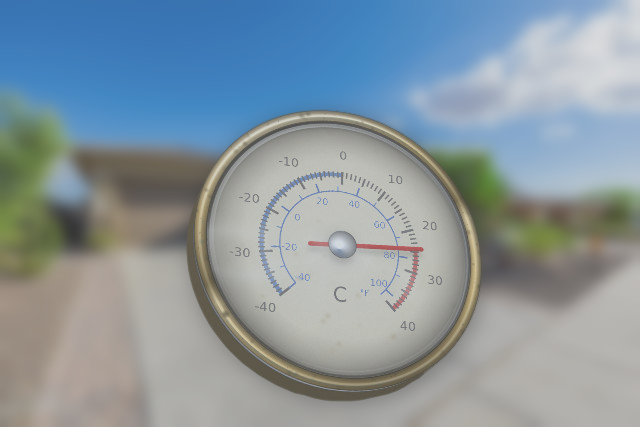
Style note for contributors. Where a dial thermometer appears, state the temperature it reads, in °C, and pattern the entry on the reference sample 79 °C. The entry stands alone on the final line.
25 °C
